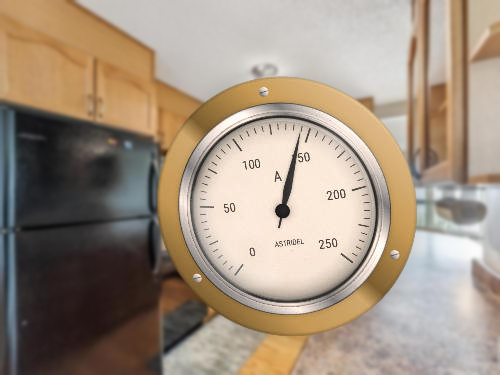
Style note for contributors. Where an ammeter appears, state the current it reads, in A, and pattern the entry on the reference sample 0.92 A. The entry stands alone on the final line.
145 A
